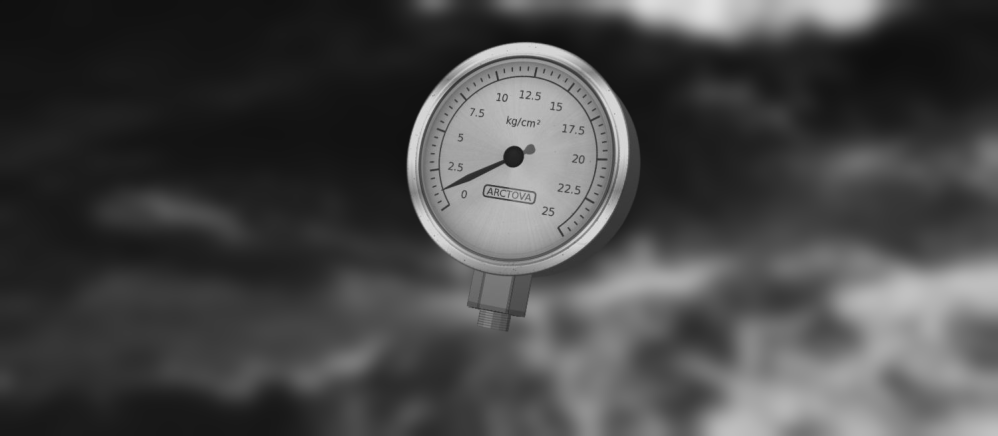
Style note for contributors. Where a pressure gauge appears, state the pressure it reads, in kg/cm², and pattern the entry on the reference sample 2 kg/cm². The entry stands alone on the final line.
1 kg/cm²
